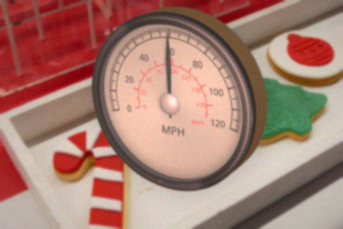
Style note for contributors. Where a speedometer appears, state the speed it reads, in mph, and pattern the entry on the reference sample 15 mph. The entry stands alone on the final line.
60 mph
